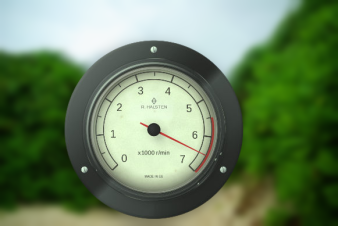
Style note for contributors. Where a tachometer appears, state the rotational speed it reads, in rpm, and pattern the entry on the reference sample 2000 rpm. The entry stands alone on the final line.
6500 rpm
